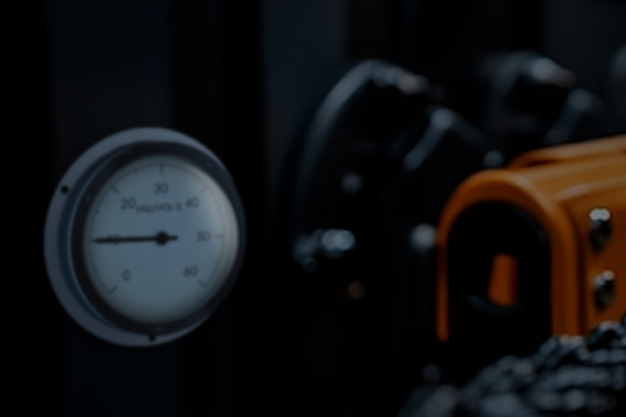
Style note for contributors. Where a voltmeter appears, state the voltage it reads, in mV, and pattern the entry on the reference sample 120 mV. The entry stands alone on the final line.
10 mV
